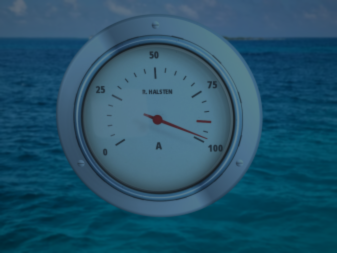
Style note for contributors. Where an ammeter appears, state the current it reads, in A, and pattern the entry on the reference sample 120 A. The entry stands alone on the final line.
97.5 A
